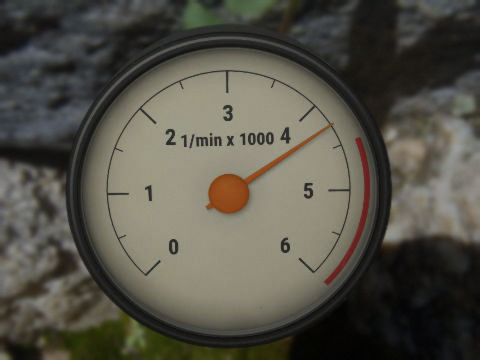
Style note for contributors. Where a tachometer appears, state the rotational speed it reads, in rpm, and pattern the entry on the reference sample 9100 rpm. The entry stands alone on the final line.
4250 rpm
